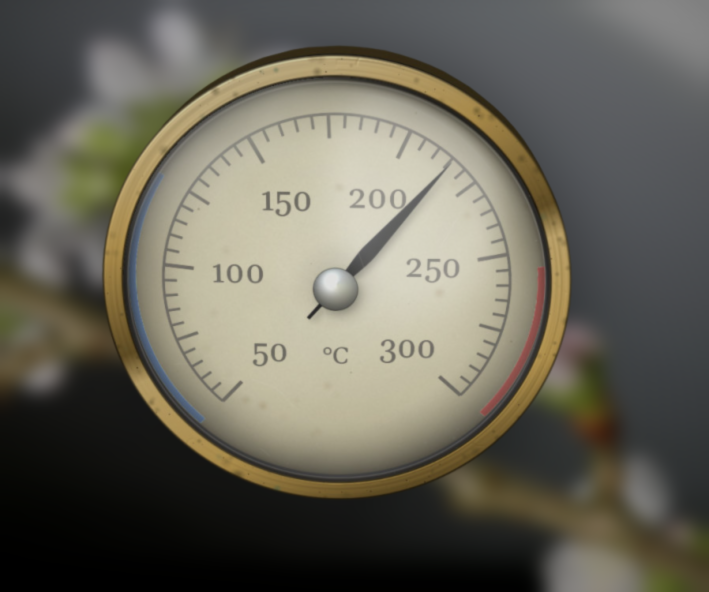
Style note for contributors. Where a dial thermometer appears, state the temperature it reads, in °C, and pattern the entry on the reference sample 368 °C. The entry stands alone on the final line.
215 °C
